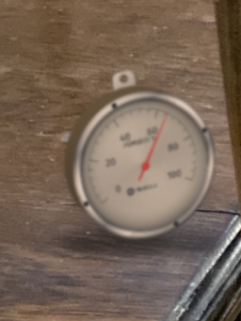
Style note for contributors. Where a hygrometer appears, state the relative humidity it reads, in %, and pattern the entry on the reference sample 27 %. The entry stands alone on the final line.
64 %
